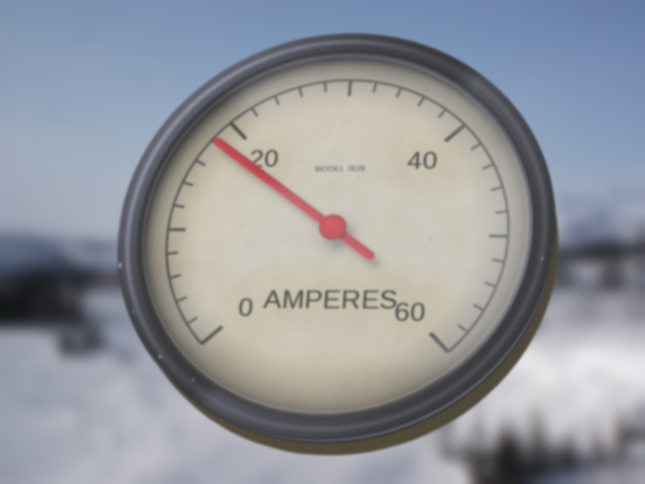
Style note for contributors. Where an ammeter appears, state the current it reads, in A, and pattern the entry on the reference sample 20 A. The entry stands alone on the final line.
18 A
